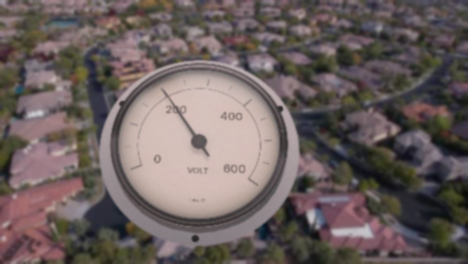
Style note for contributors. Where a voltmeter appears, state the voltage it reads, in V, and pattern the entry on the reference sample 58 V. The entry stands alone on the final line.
200 V
